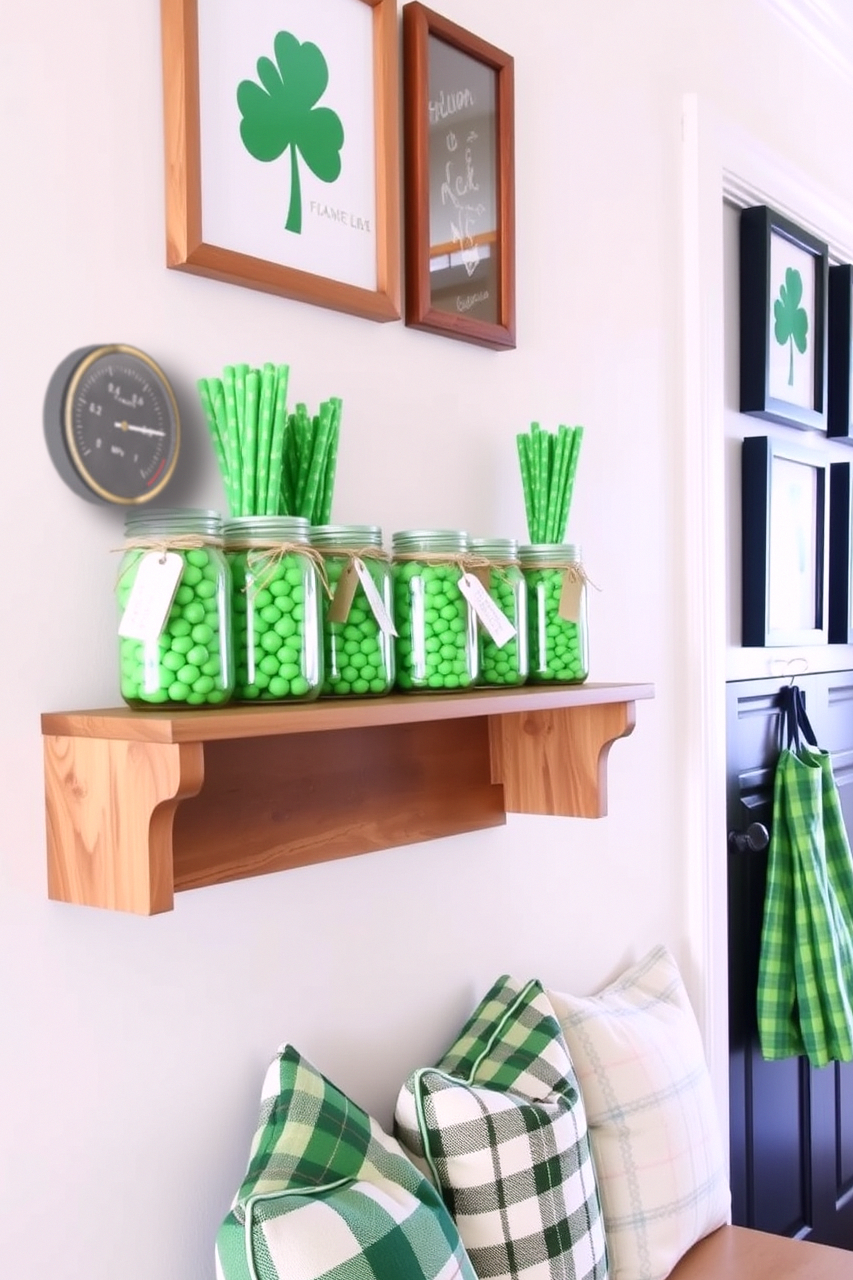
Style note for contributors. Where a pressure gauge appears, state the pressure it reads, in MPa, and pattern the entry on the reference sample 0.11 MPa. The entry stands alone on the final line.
0.8 MPa
